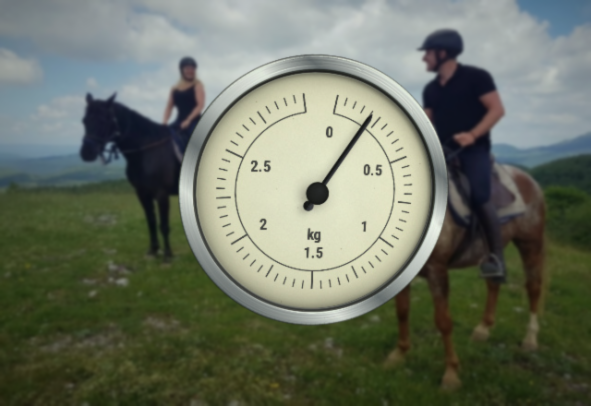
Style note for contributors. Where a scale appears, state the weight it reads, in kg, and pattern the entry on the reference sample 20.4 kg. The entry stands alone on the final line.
0.2 kg
